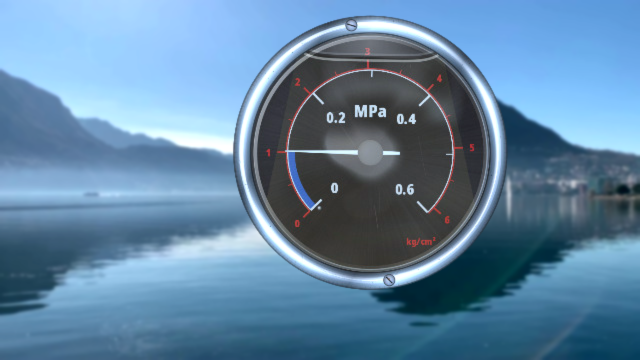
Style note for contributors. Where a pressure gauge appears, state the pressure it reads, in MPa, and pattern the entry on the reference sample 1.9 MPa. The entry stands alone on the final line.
0.1 MPa
